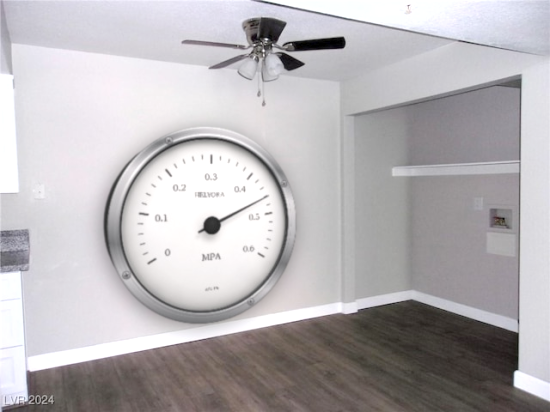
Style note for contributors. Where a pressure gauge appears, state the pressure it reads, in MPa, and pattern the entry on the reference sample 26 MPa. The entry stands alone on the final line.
0.46 MPa
